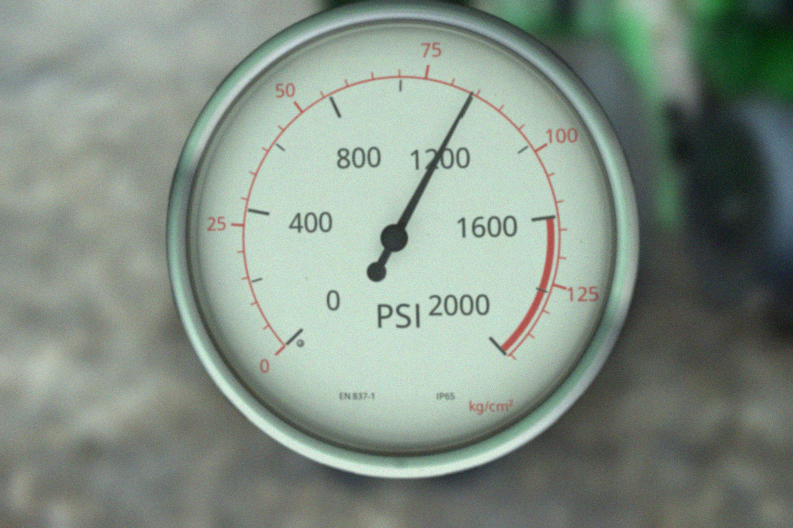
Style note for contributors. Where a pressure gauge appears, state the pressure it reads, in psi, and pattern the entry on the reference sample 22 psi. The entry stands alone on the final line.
1200 psi
